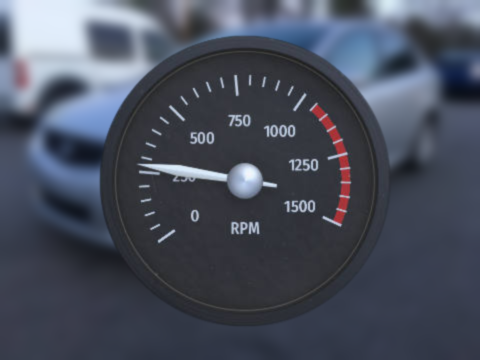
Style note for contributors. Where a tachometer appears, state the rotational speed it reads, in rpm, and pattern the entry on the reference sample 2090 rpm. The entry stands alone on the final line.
275 rpm
